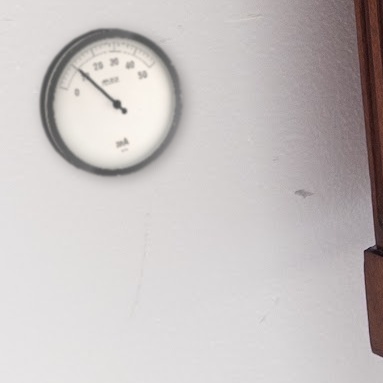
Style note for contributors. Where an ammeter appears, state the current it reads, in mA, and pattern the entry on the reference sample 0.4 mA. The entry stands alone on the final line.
10 mA
